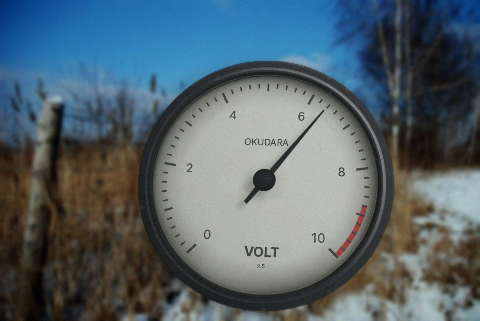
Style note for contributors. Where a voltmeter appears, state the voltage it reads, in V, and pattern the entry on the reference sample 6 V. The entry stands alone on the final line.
6.4 V
